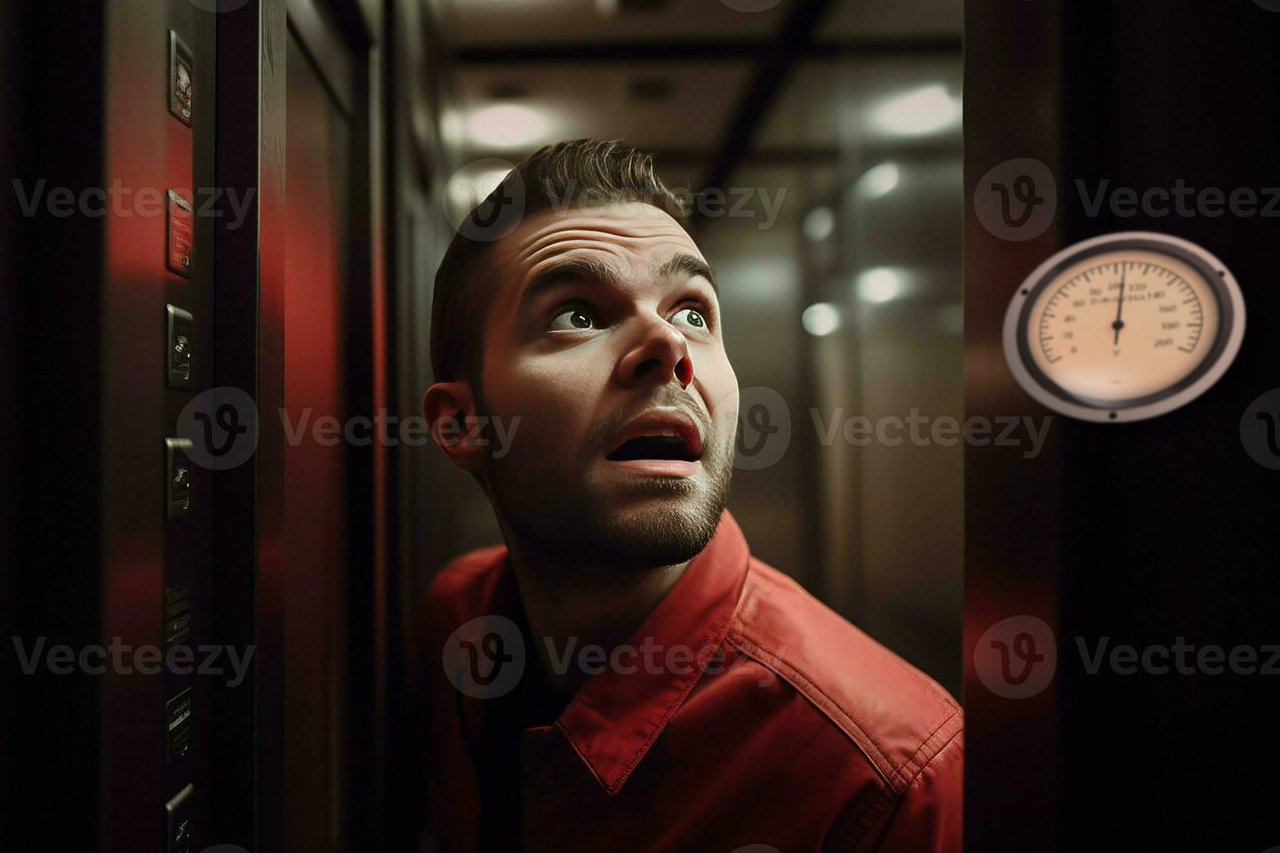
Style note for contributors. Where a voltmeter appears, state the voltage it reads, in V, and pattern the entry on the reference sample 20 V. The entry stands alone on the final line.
105 V
